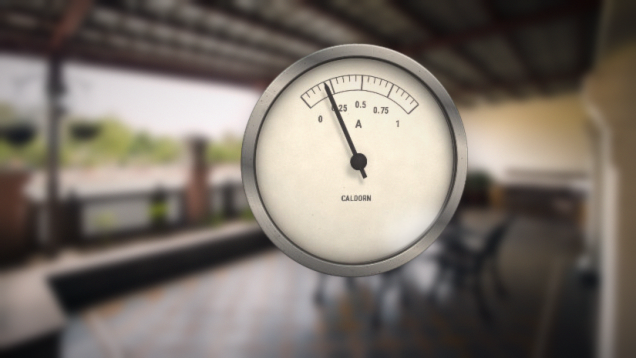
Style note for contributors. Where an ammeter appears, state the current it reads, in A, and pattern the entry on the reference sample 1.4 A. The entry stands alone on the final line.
0.2 A
